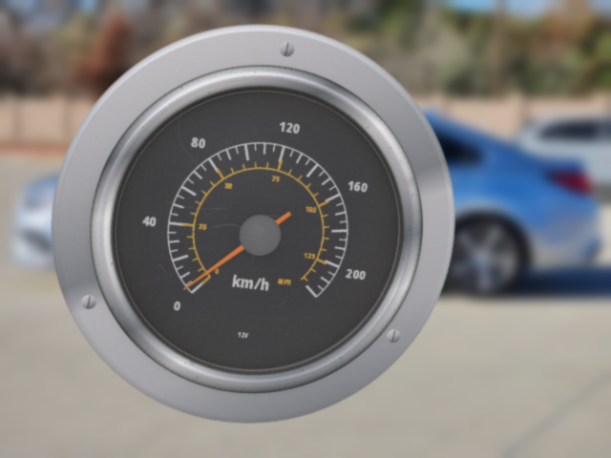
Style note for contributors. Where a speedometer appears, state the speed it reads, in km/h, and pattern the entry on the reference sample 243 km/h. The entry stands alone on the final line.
5 km/h
